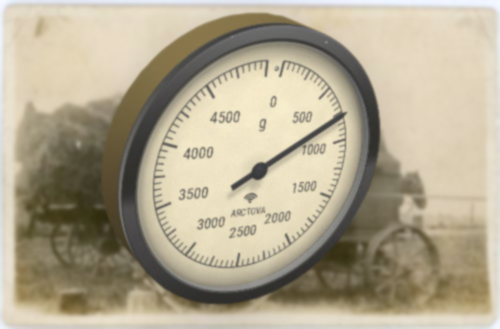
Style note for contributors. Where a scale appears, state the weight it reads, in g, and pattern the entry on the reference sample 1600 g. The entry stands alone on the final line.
750 g
